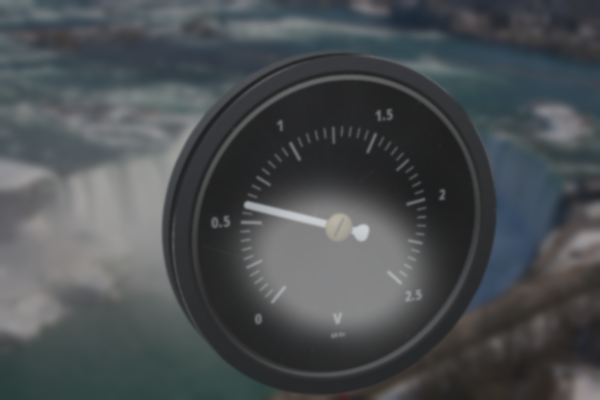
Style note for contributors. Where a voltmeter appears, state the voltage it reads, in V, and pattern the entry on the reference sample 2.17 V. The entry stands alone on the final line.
0.6 V
